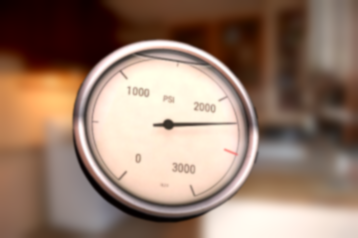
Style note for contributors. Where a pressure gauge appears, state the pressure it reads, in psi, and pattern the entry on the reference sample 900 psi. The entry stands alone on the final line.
2250 psi
